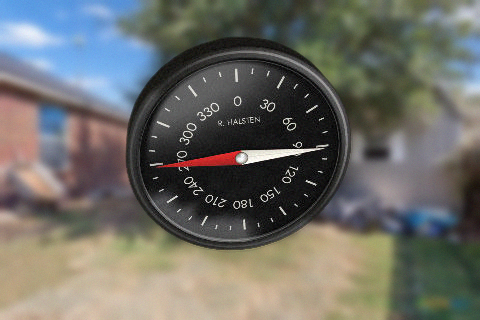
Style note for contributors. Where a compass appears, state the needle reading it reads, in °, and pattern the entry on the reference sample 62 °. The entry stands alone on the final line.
270 °
